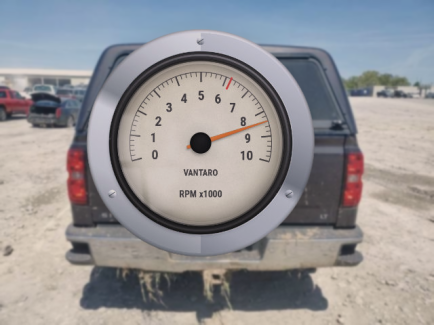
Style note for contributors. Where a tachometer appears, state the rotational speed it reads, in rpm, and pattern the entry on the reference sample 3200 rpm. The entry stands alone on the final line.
8400 rpm
